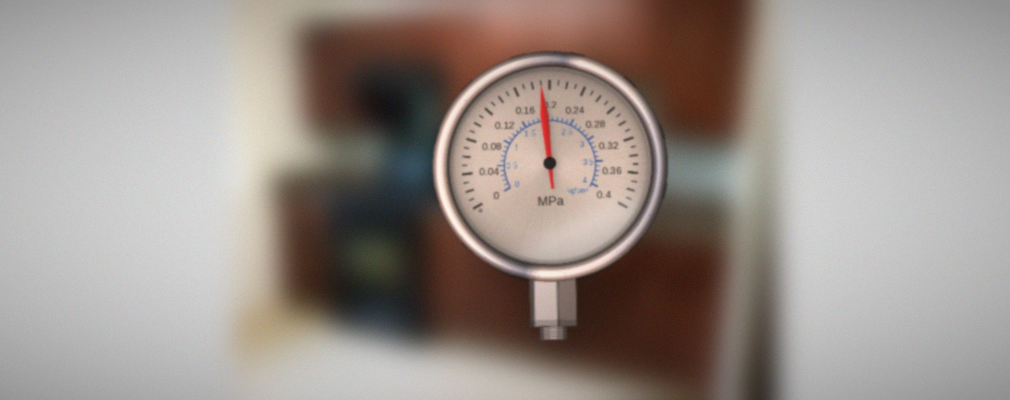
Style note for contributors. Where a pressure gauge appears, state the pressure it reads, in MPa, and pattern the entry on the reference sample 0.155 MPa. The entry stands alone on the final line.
0.19 MPa
